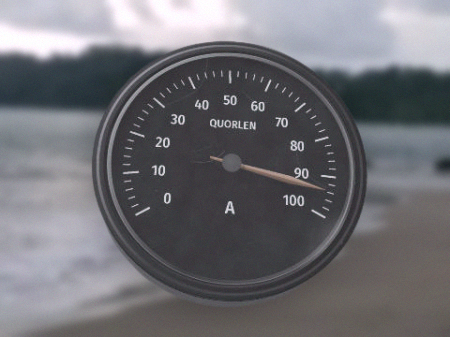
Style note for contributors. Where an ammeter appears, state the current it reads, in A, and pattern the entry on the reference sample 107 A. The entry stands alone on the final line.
94 A
